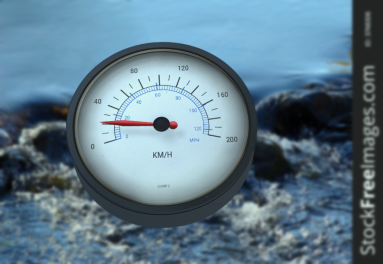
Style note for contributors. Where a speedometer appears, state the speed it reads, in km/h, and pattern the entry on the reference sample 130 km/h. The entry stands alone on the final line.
20 km/h
